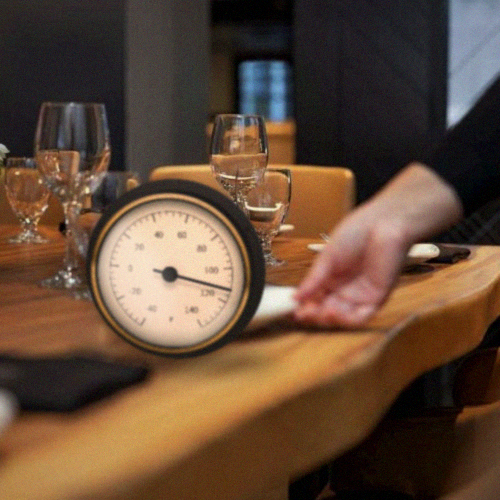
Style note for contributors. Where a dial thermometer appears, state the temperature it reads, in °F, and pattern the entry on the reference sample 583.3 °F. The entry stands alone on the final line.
112 °F
